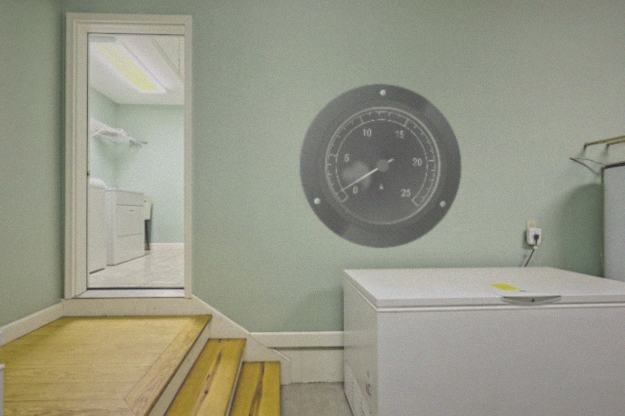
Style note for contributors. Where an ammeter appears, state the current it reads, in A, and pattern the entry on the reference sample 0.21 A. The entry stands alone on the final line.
1 A
